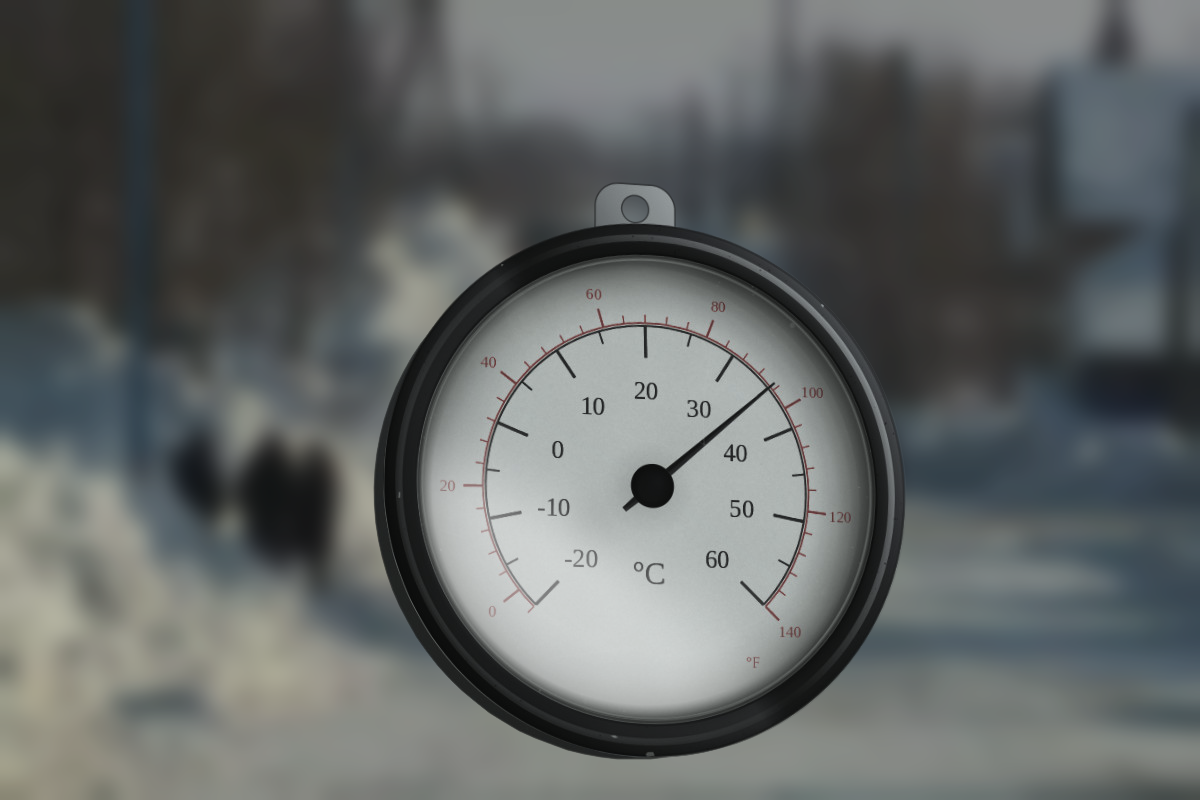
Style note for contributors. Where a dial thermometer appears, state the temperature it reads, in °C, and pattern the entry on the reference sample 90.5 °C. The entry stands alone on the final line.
35 °C
